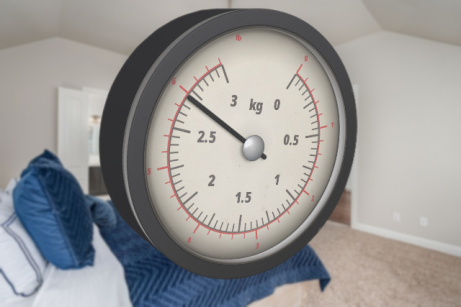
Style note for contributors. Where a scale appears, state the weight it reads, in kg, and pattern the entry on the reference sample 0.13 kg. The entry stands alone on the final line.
2.7 kg
